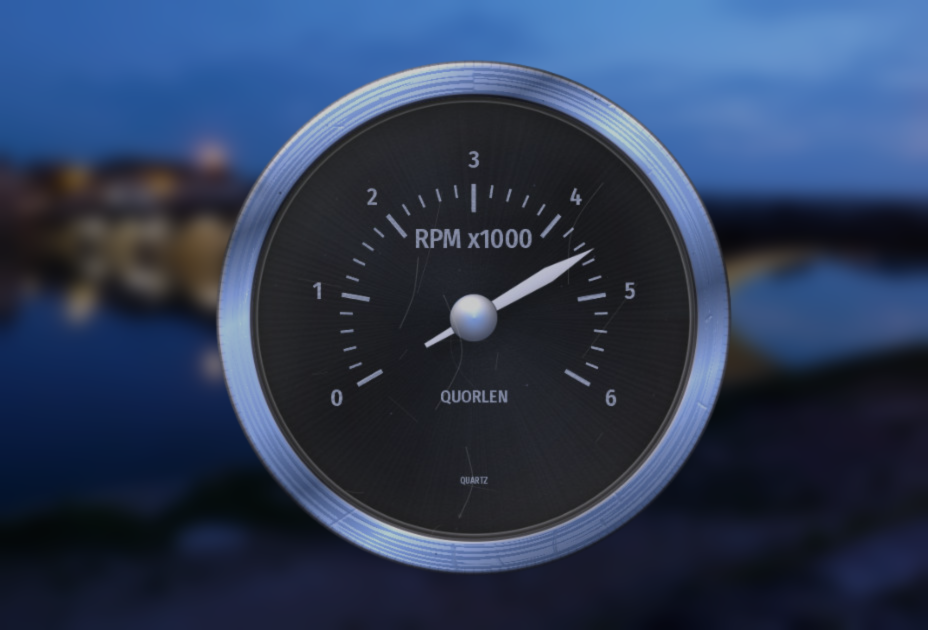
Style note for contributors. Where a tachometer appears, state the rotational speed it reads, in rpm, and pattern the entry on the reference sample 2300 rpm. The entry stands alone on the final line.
4500 rpm
